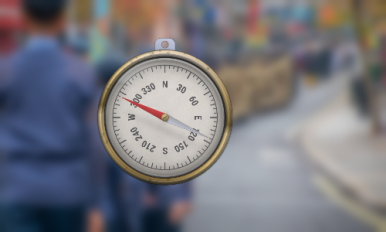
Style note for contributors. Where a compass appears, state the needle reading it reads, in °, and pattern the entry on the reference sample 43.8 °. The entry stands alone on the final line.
295 °
